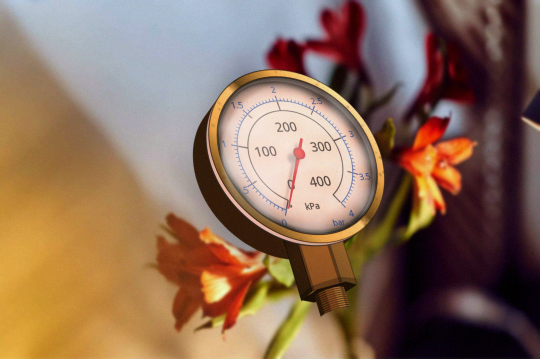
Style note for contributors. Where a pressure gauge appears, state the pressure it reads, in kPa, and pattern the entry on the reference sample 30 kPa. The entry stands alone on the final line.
0 kPa
